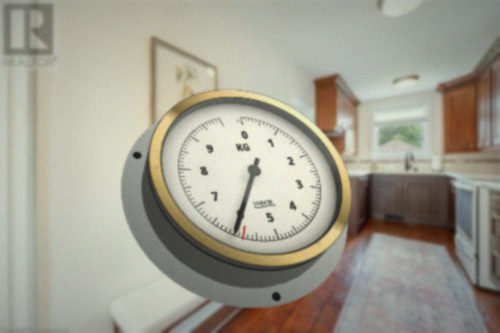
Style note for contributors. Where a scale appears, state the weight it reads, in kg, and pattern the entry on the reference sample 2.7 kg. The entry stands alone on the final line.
6 kg
